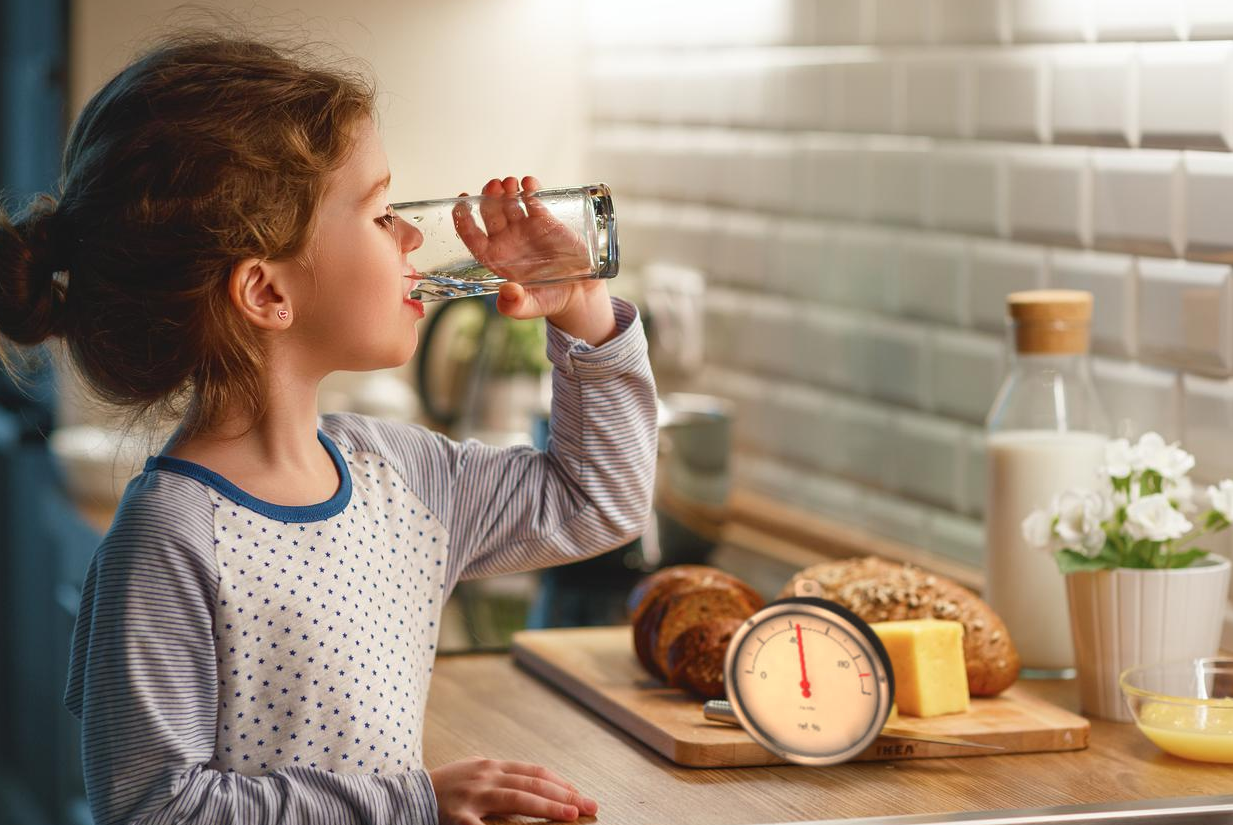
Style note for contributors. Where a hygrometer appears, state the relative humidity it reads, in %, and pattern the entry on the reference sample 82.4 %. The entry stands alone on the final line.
45 %
